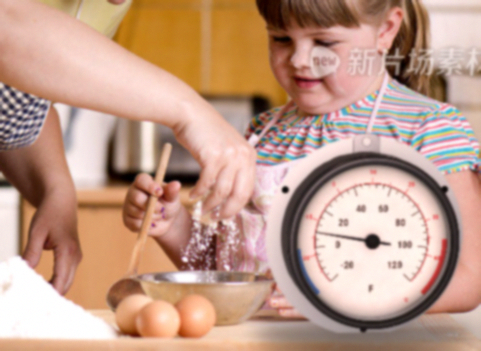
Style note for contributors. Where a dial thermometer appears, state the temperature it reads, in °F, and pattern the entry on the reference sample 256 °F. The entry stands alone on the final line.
8 °F
